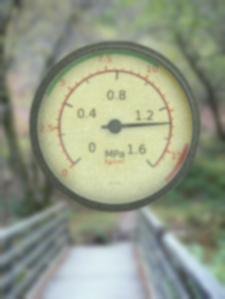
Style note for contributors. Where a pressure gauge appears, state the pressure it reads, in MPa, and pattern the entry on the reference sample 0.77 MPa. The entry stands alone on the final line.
1.3 MPa
